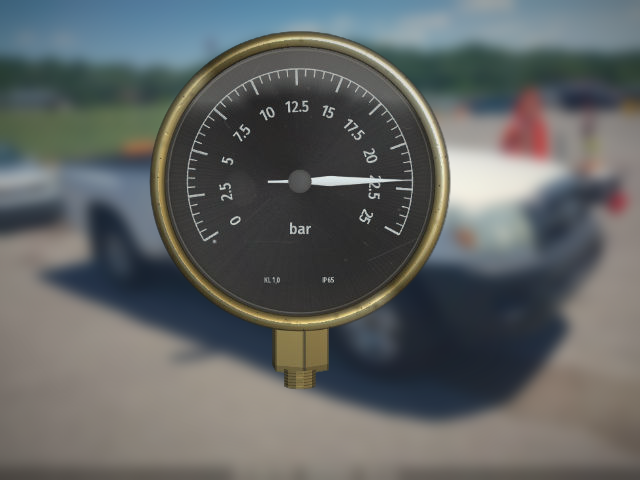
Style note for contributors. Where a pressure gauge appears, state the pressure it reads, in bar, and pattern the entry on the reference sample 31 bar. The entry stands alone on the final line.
22 bar
